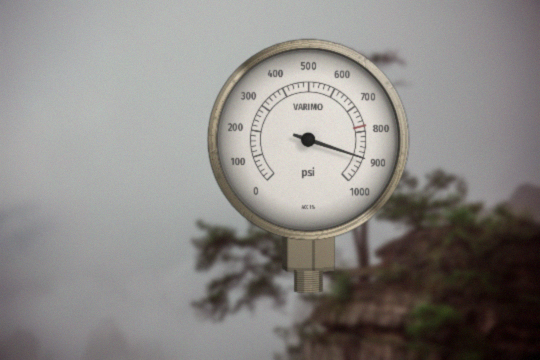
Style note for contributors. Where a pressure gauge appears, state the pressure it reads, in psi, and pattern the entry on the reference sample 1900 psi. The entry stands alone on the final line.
900 psi
